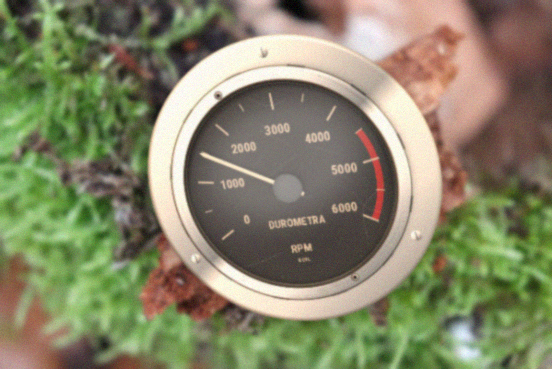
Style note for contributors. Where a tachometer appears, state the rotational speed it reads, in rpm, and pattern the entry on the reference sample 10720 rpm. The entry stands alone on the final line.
1500 rpm
